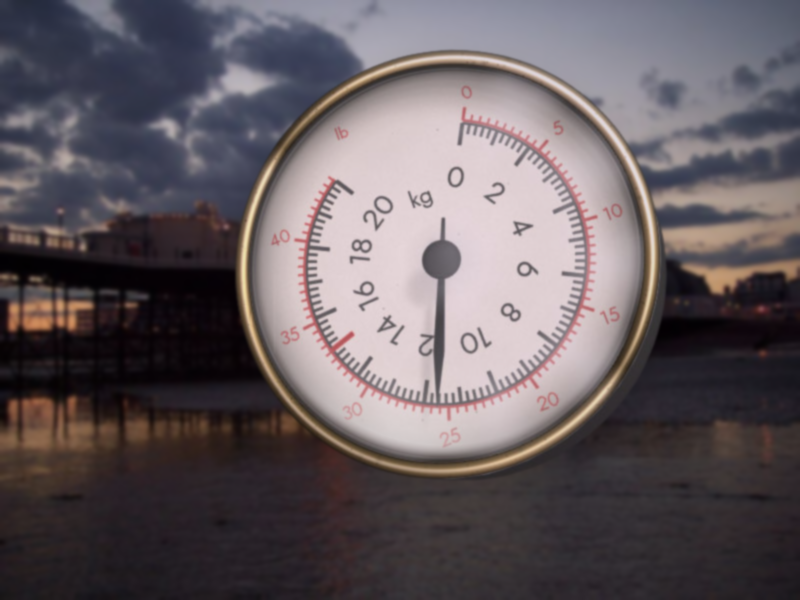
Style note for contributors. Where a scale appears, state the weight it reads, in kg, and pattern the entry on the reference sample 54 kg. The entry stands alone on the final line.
11.6 kg
